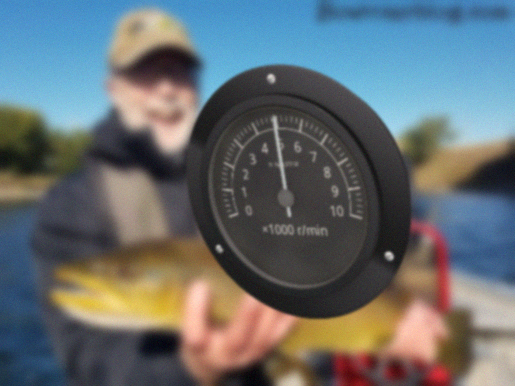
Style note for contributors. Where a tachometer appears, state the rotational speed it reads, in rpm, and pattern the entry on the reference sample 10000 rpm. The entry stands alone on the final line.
5000 rpm
